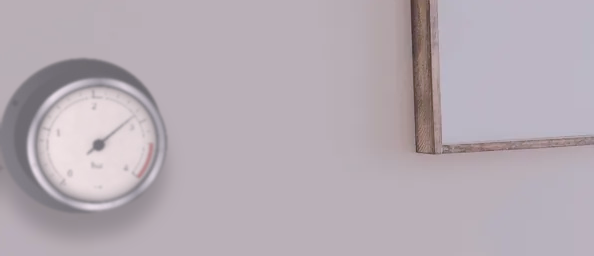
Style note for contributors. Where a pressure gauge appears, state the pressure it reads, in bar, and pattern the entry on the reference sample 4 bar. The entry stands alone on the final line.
2.8 bar
